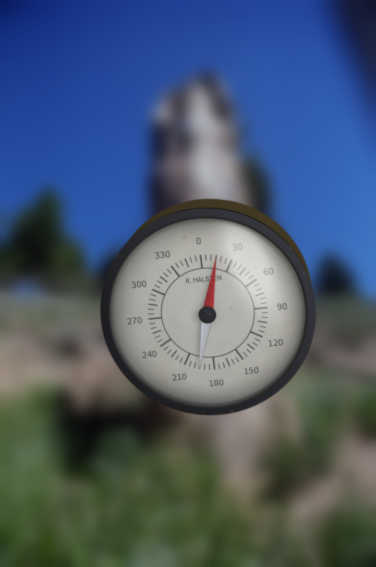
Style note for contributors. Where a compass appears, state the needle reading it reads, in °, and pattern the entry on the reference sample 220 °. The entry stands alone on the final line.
15 °
